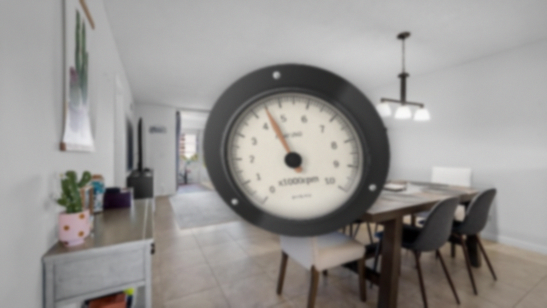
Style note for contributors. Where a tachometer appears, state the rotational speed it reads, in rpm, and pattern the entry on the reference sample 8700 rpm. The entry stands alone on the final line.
4500 rpm
